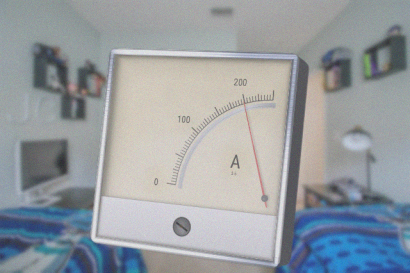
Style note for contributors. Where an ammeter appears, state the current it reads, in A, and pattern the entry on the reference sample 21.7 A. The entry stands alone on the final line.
200 A
